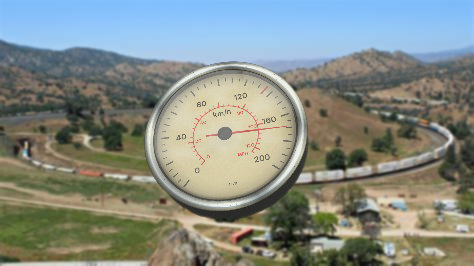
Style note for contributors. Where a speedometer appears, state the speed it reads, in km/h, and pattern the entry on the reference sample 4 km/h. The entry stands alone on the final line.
170 km/h
